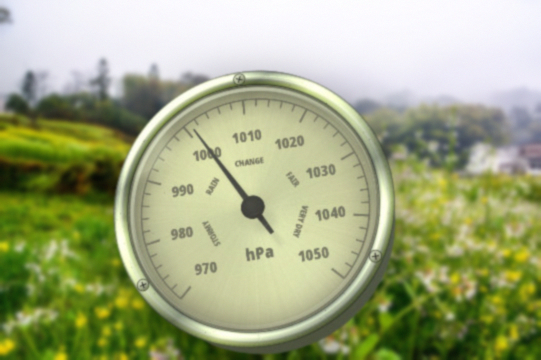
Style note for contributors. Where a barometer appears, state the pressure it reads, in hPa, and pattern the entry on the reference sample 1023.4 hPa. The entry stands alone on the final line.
1001 hPa
